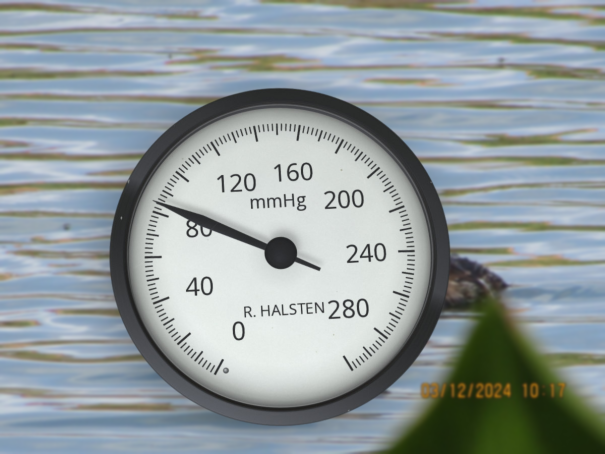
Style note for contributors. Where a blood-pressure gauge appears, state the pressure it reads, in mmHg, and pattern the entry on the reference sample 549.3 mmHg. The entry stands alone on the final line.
84 mmHg
